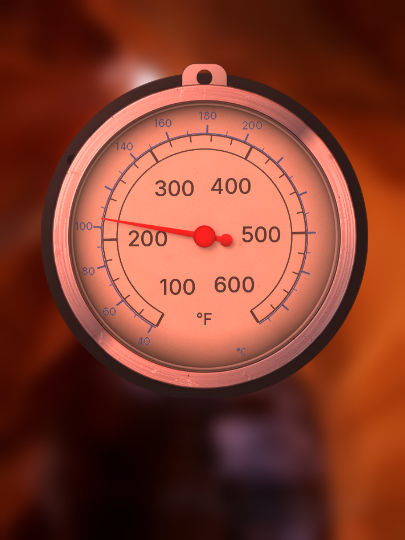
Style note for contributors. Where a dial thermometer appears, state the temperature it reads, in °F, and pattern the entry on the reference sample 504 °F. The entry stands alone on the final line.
220 °F
